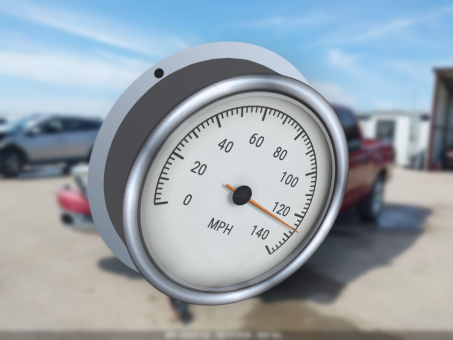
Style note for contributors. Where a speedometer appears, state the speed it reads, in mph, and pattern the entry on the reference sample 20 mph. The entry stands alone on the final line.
126 mph
